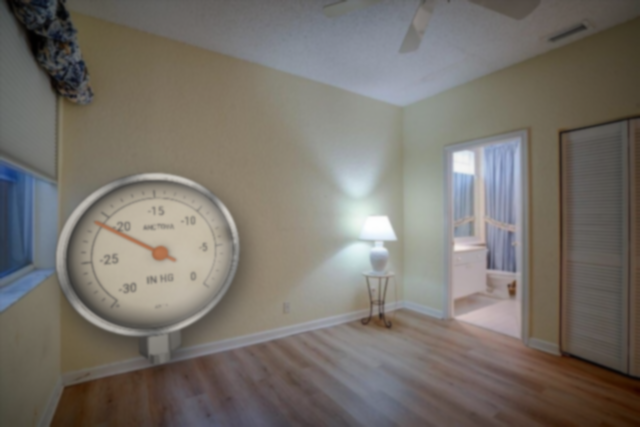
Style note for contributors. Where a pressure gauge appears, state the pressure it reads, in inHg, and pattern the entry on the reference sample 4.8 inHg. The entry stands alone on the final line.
-21 inHg
